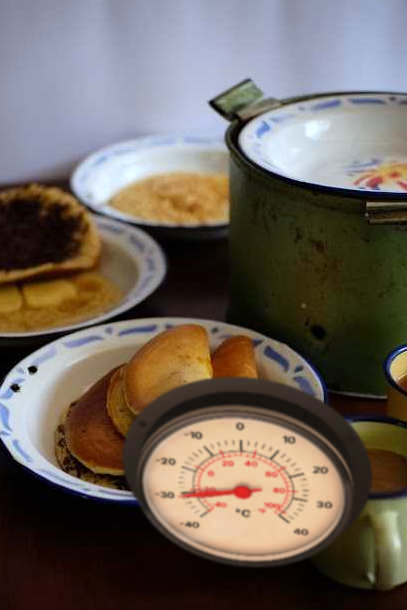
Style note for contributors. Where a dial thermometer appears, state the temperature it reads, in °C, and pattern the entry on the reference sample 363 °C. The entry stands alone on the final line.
-30 °C
